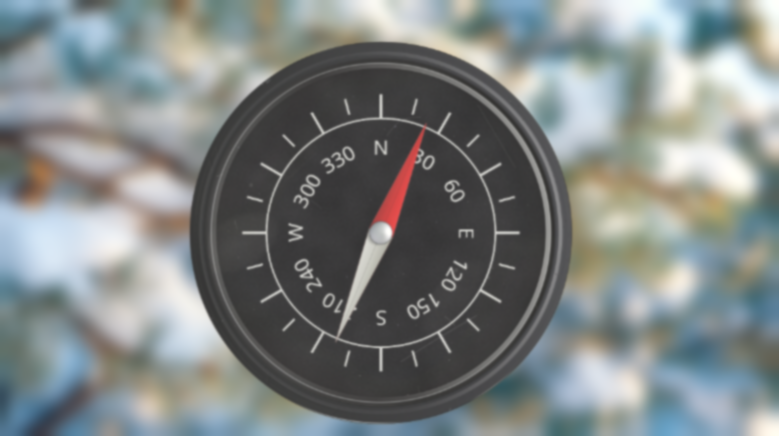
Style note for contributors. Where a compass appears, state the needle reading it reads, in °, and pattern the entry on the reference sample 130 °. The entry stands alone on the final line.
22.5 °
